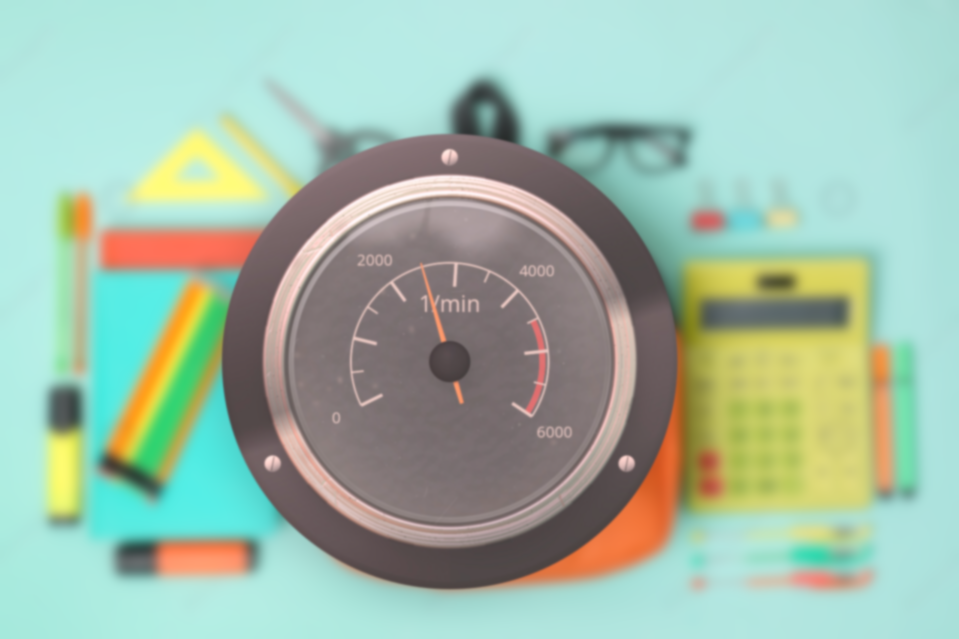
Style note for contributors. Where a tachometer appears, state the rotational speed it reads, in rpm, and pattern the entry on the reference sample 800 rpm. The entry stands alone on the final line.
2500 rpm
